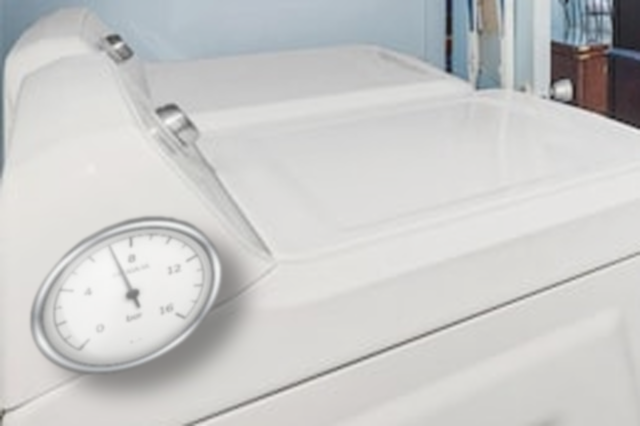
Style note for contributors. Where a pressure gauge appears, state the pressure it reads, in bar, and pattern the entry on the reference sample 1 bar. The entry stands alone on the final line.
7 bar
